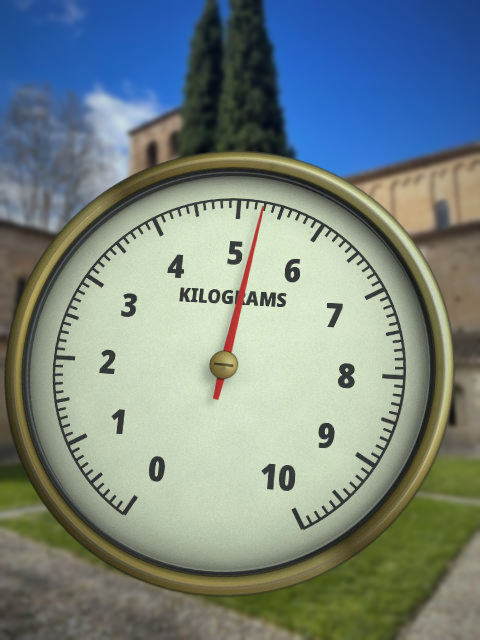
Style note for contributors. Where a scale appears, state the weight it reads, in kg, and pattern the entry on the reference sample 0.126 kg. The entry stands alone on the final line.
5.3 kg
